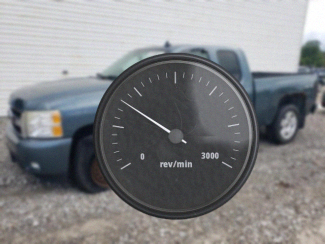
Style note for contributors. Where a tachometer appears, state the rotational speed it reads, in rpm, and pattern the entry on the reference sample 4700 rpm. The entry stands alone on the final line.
800 rpm
